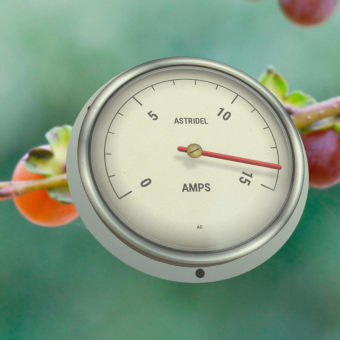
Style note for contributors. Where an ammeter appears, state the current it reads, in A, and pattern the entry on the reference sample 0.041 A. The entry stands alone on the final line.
14 A
